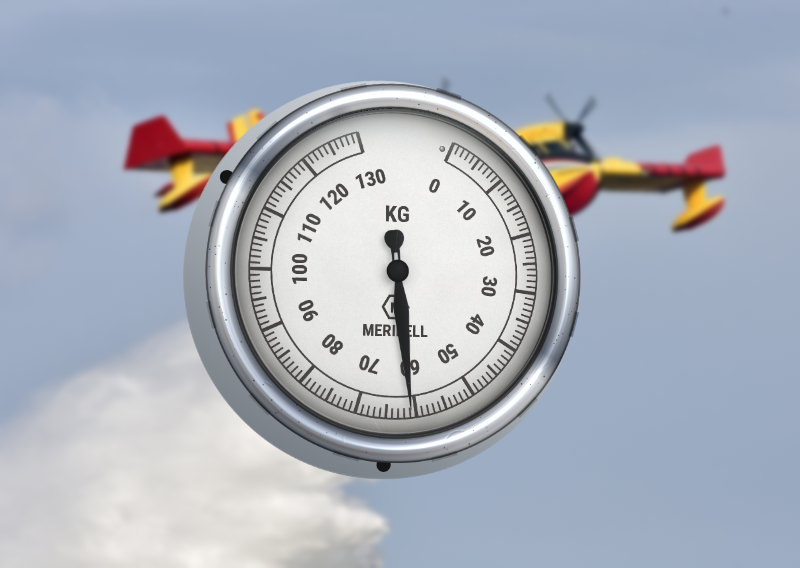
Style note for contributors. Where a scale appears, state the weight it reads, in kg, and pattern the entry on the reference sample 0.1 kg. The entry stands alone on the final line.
61 kg
